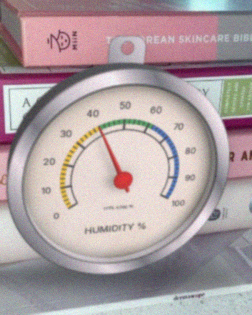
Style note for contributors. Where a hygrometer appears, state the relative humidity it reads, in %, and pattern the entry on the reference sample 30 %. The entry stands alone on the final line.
40 %
